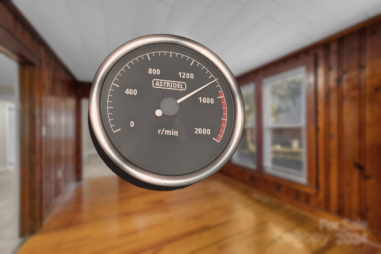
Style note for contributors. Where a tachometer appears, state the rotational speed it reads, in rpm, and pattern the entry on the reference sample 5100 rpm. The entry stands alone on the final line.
1450 rpm
